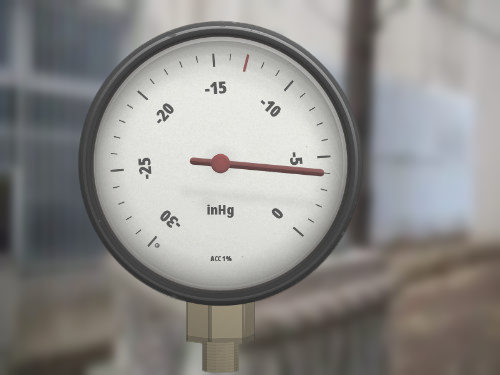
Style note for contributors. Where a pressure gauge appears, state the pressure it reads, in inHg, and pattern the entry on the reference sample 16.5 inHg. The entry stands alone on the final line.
-4 inHg
